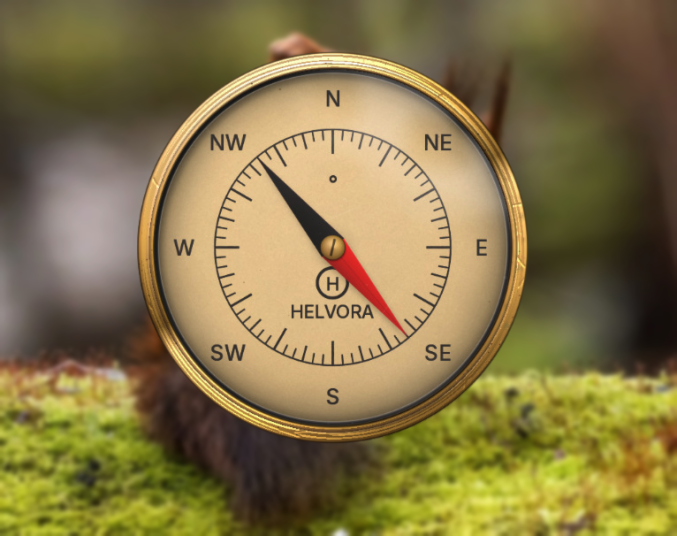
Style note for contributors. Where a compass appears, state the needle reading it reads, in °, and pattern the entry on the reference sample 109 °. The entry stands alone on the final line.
140 °
